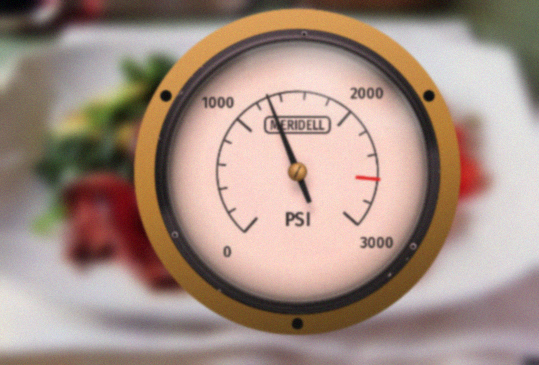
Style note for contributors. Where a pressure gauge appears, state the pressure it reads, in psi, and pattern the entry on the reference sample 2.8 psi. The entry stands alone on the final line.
1300 psi
